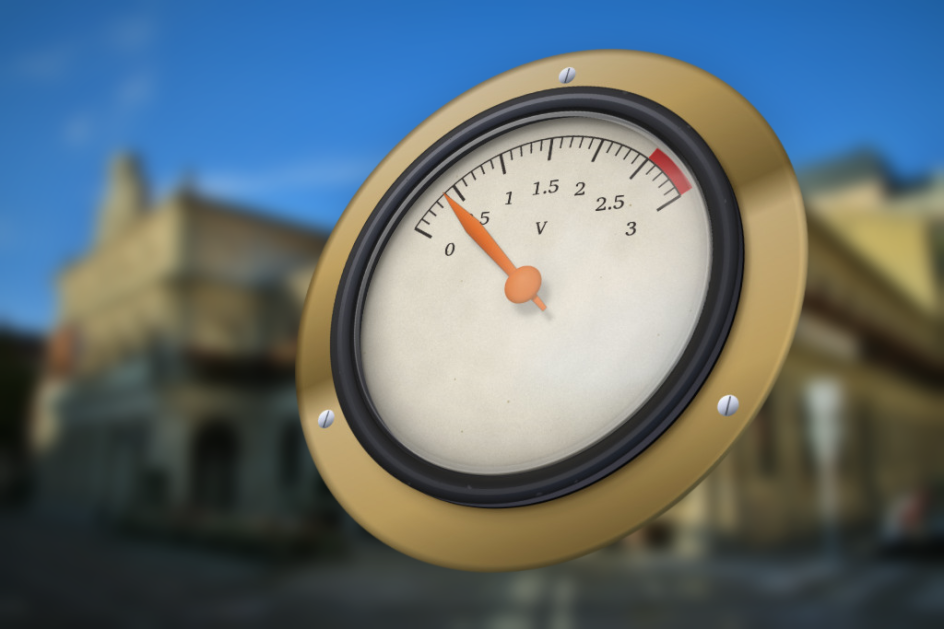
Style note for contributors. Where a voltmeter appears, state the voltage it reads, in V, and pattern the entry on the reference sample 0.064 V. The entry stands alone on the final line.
0.4 V
